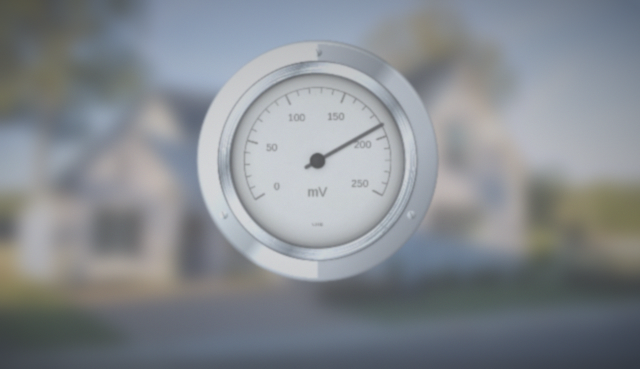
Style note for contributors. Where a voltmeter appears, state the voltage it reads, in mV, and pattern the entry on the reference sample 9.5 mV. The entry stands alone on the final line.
190 mV
